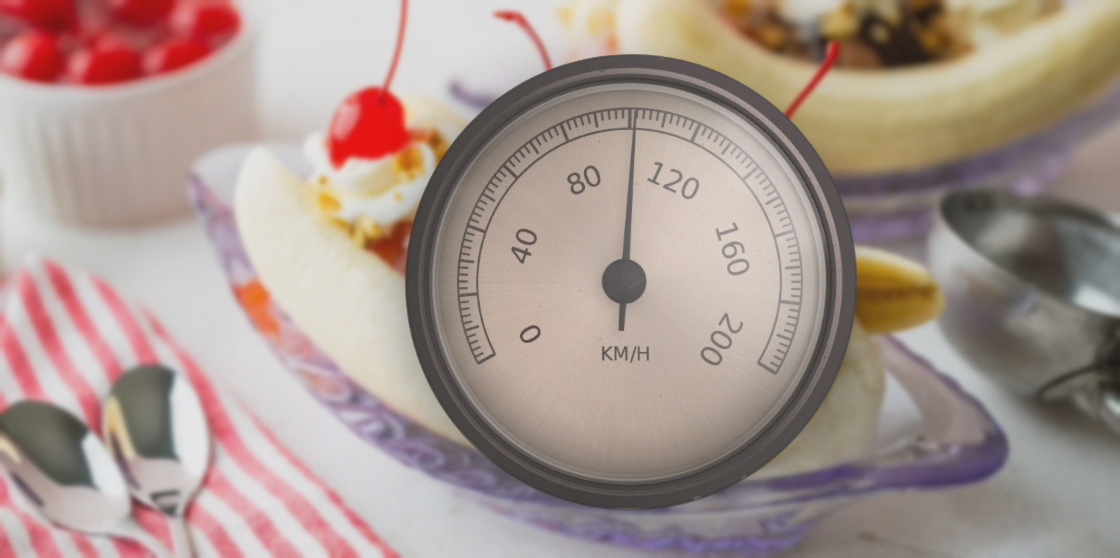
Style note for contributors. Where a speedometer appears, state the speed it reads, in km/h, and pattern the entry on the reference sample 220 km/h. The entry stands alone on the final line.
102 km/h
